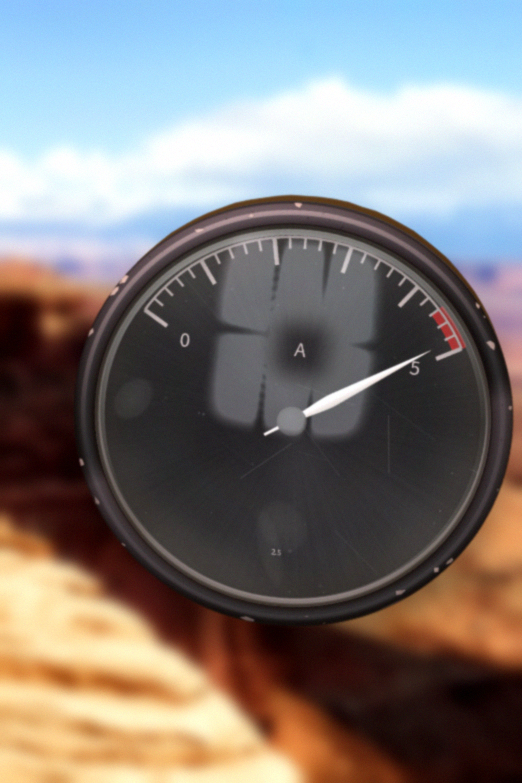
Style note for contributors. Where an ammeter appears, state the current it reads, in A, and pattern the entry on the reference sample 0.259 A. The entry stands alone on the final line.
4.8 A
